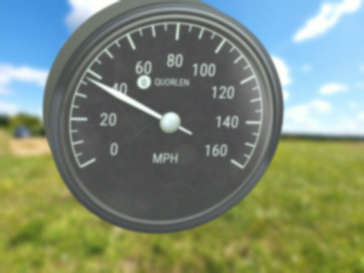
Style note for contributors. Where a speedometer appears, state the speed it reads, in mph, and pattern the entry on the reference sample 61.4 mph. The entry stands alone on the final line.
37.5 mph
